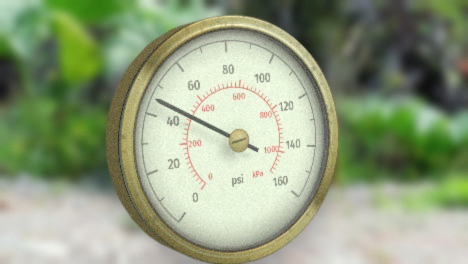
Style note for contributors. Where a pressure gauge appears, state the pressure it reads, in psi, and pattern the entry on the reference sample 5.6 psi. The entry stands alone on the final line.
45 psi
